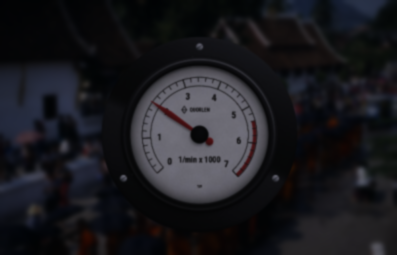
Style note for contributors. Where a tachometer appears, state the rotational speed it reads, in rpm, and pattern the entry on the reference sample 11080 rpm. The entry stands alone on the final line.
2000 rpm
